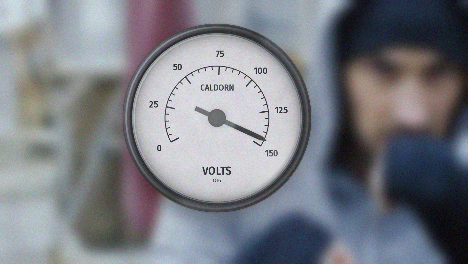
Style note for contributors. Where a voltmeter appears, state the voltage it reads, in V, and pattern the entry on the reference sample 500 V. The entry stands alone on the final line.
145 V
